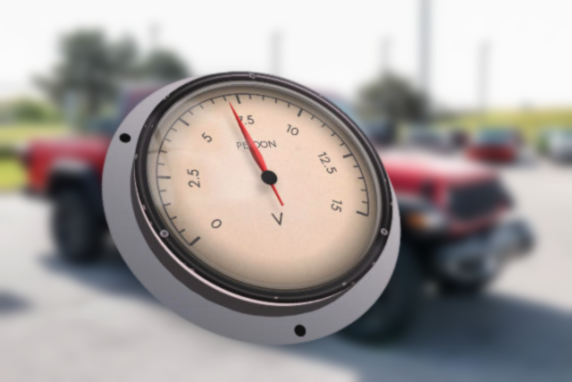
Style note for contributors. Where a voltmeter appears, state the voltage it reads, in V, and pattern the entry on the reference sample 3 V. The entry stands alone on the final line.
7 V
